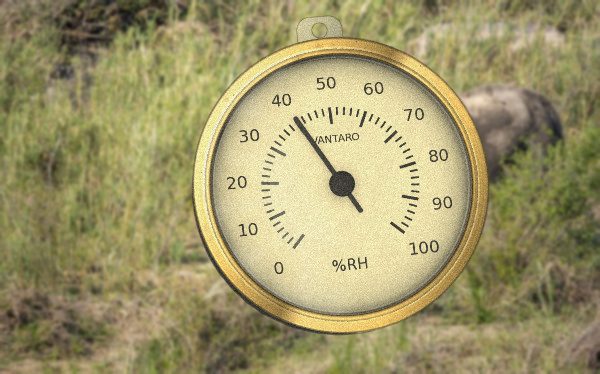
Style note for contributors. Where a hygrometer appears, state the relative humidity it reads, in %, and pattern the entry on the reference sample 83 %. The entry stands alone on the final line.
40 %
